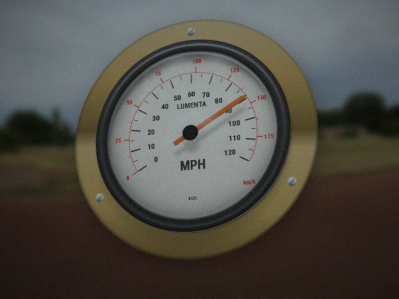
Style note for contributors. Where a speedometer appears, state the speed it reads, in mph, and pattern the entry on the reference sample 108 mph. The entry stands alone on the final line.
90 mph
